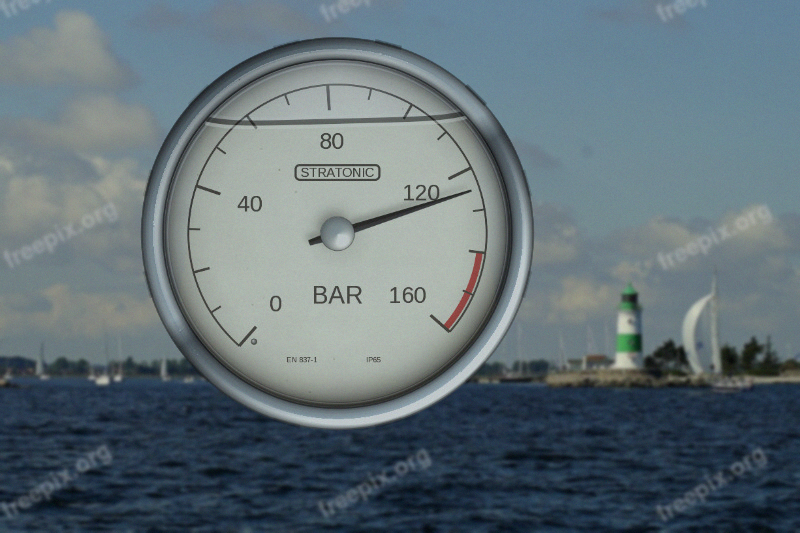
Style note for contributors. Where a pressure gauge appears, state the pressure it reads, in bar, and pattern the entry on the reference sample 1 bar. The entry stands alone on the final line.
125 bar
